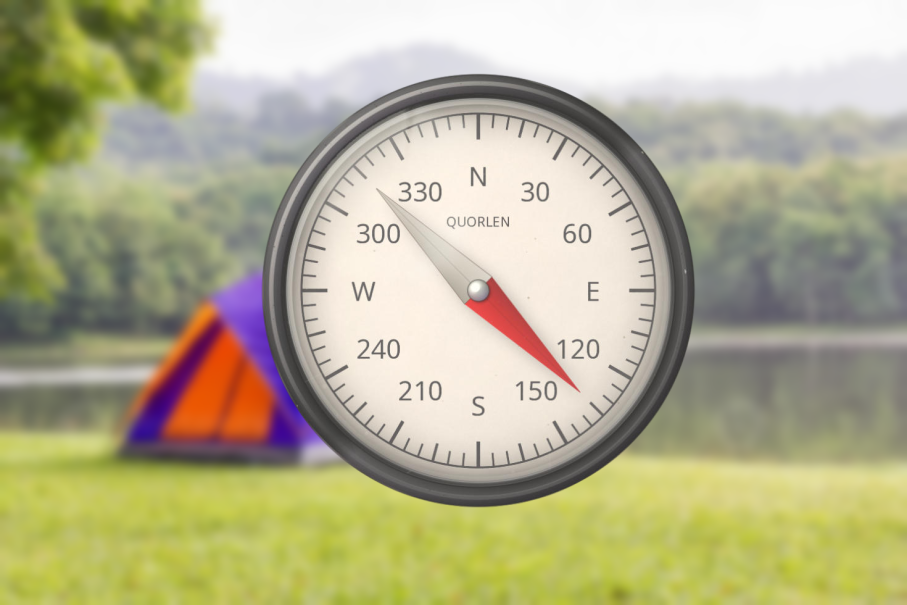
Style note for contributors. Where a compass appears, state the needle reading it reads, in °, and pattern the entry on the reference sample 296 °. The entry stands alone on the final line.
135 °
